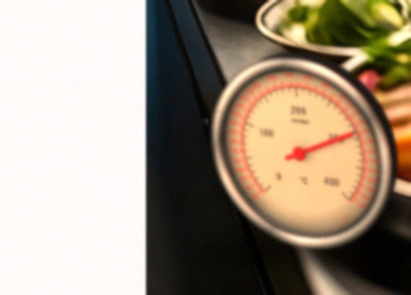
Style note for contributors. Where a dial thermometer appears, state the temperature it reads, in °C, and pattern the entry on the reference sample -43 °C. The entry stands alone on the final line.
300 °C
